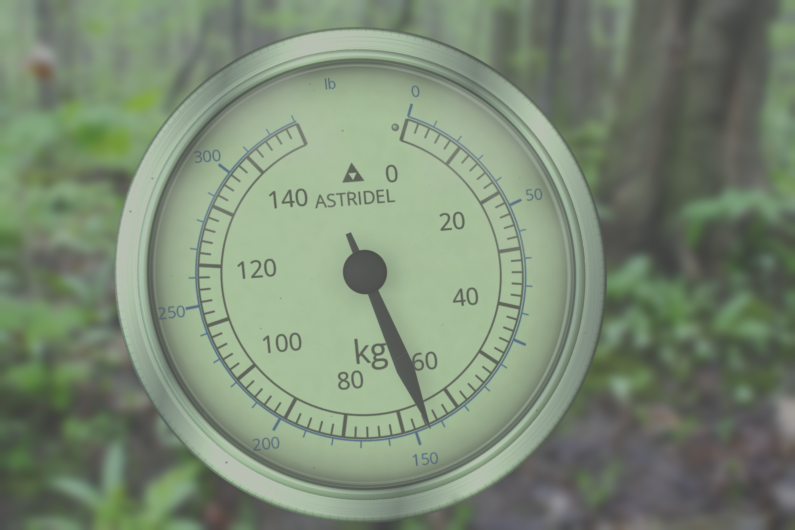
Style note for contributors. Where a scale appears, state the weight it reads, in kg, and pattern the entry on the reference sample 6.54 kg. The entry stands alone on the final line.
66 kg
